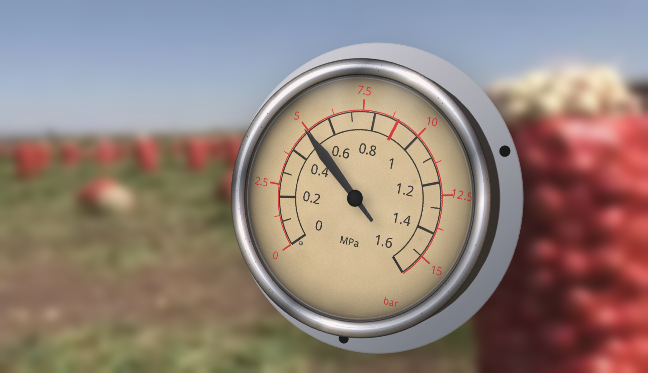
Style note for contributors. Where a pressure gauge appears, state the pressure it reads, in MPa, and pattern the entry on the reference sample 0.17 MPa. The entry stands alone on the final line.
0.5 MPa
